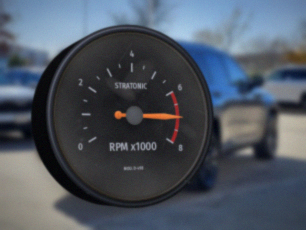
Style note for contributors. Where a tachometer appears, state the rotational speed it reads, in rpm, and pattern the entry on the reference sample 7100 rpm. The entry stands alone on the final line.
7000 rpm
